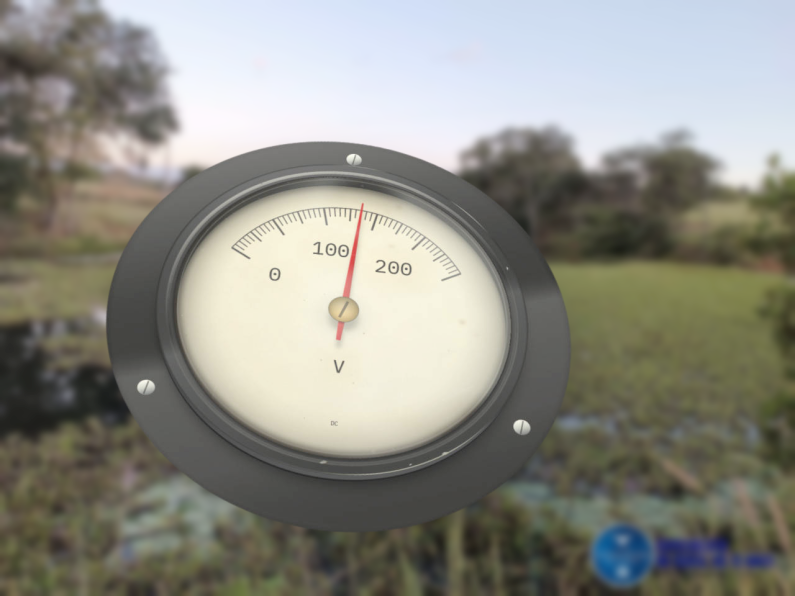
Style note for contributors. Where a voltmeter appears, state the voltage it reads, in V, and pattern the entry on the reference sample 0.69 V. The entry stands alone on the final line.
135 V
